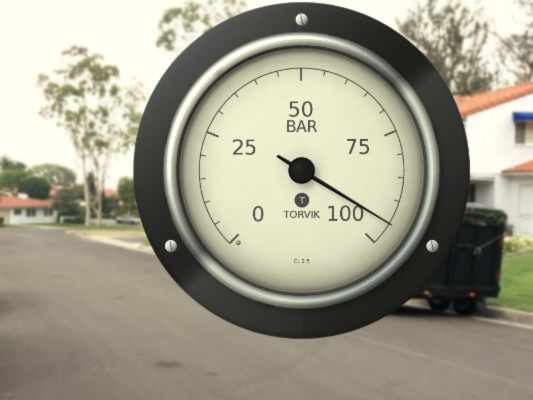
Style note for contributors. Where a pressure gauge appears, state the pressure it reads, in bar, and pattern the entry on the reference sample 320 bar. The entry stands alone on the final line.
95 bar
